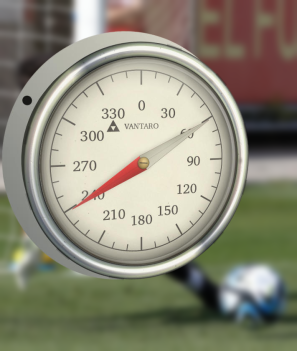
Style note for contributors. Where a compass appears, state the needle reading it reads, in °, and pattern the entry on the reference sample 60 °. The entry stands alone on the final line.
240 °
